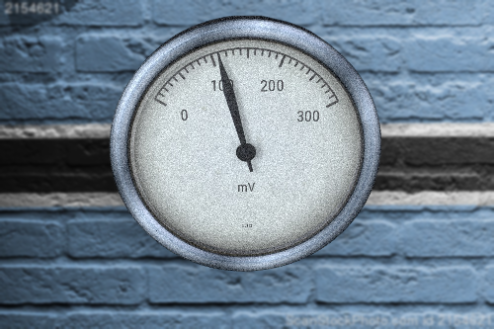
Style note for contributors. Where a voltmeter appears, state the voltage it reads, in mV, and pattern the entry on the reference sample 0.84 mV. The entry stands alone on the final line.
110 mV
